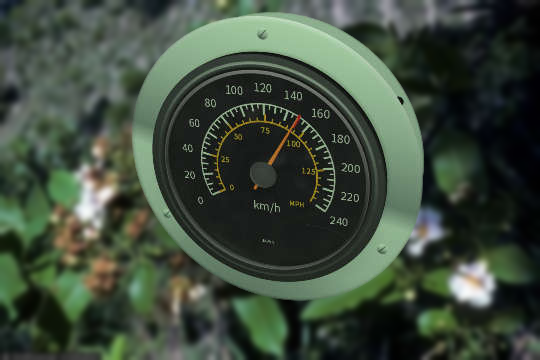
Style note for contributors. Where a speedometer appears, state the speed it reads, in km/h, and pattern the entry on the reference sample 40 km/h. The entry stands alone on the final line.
150 km/h
